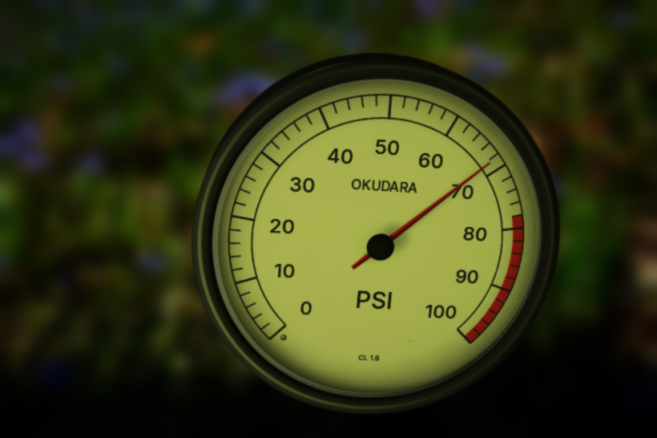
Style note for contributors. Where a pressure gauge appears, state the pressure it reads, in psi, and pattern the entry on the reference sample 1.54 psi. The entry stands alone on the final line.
68 psi
